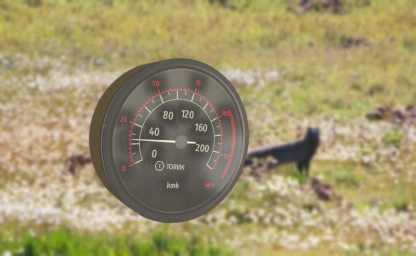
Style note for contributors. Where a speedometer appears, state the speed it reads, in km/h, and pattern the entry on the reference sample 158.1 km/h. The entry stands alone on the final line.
25 km/h
